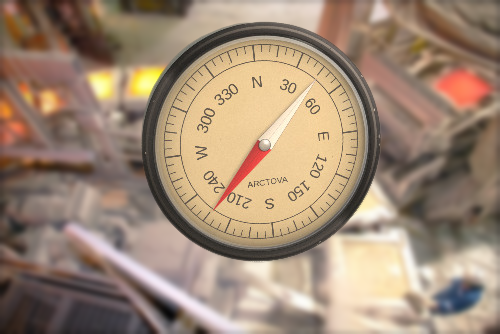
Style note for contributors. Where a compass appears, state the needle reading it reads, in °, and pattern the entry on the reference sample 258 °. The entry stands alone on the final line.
225 °
